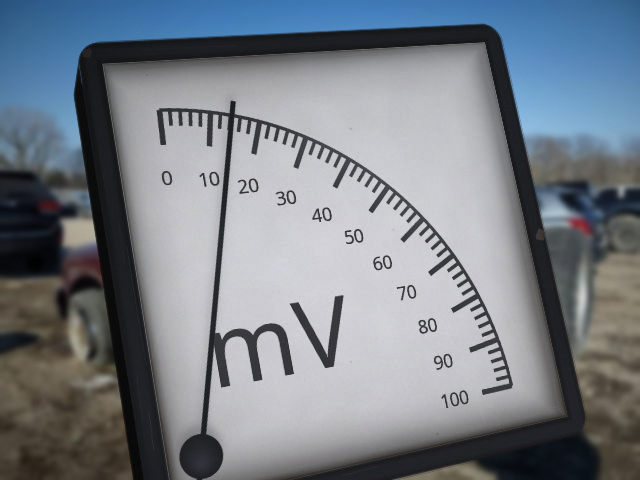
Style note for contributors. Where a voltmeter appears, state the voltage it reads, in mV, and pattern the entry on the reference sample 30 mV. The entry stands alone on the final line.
14 mV
